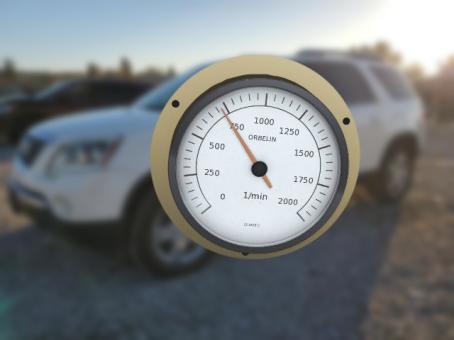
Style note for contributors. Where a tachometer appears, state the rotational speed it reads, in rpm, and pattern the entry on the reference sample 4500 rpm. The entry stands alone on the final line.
725 rpm
